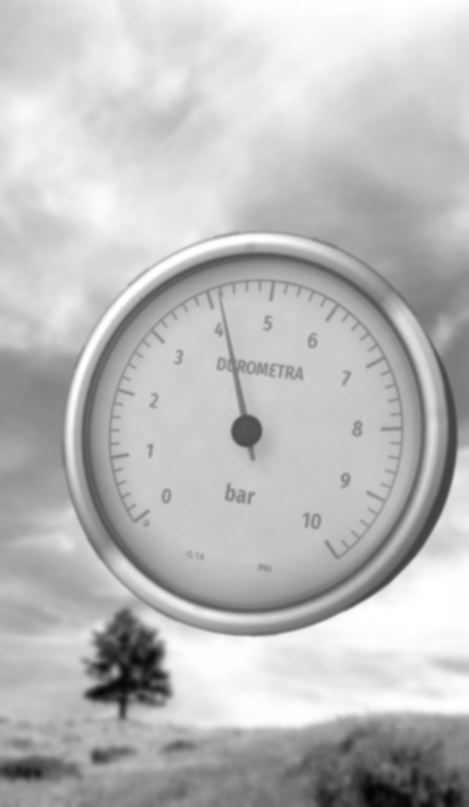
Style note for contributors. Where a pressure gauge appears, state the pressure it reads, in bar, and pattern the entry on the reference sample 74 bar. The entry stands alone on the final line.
4.2 bar
